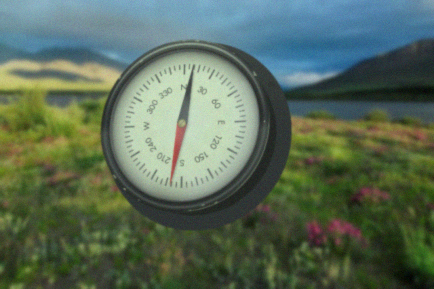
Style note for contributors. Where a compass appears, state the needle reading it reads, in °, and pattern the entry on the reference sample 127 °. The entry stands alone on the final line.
190 °
